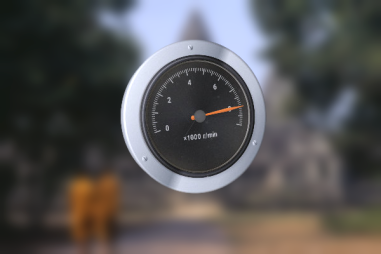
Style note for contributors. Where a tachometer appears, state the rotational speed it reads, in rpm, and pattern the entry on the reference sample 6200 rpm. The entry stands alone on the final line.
8000 rpm
